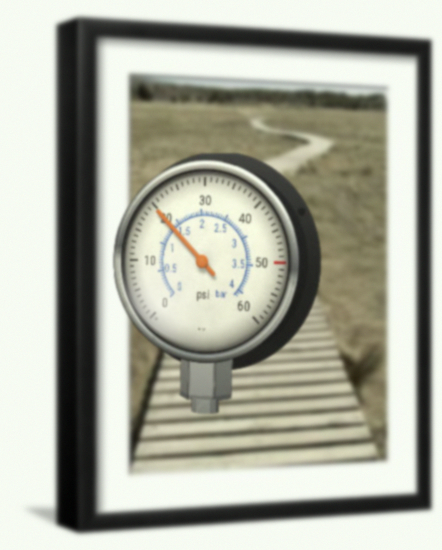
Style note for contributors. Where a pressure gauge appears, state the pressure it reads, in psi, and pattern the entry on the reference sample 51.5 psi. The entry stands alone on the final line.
20 psi
